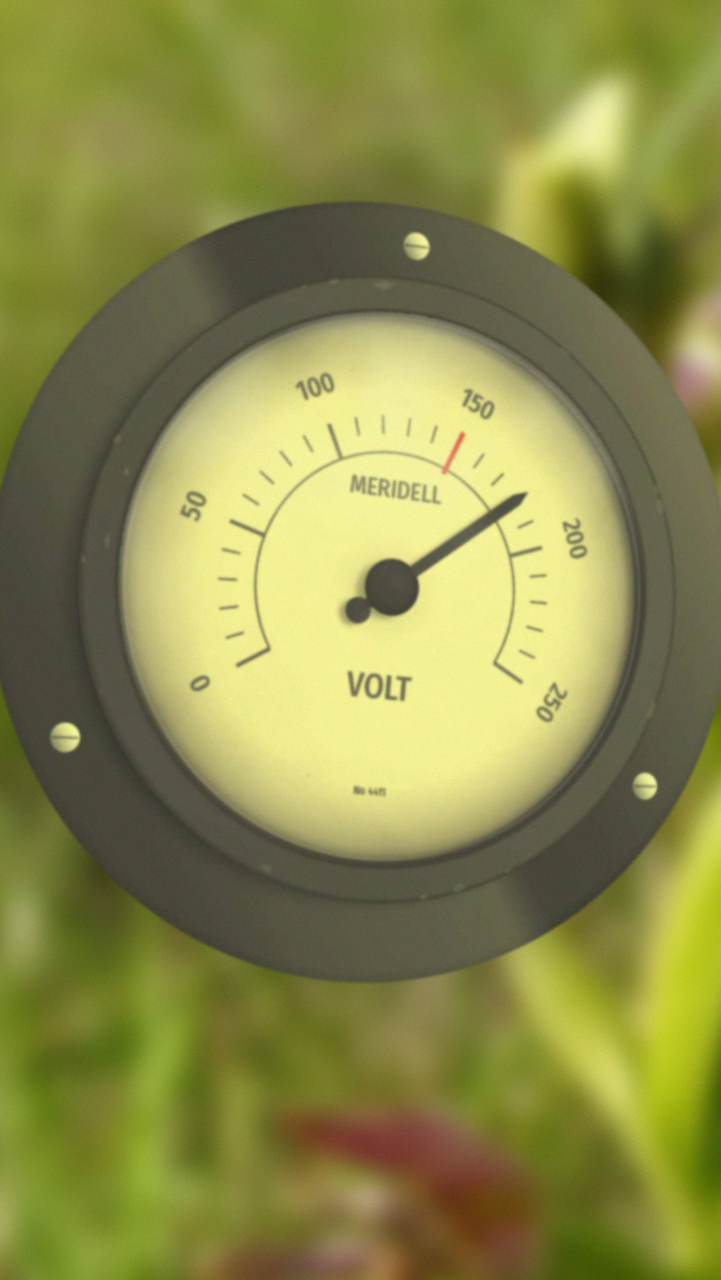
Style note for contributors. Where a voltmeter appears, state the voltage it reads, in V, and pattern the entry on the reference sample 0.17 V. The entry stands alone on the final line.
180 V
